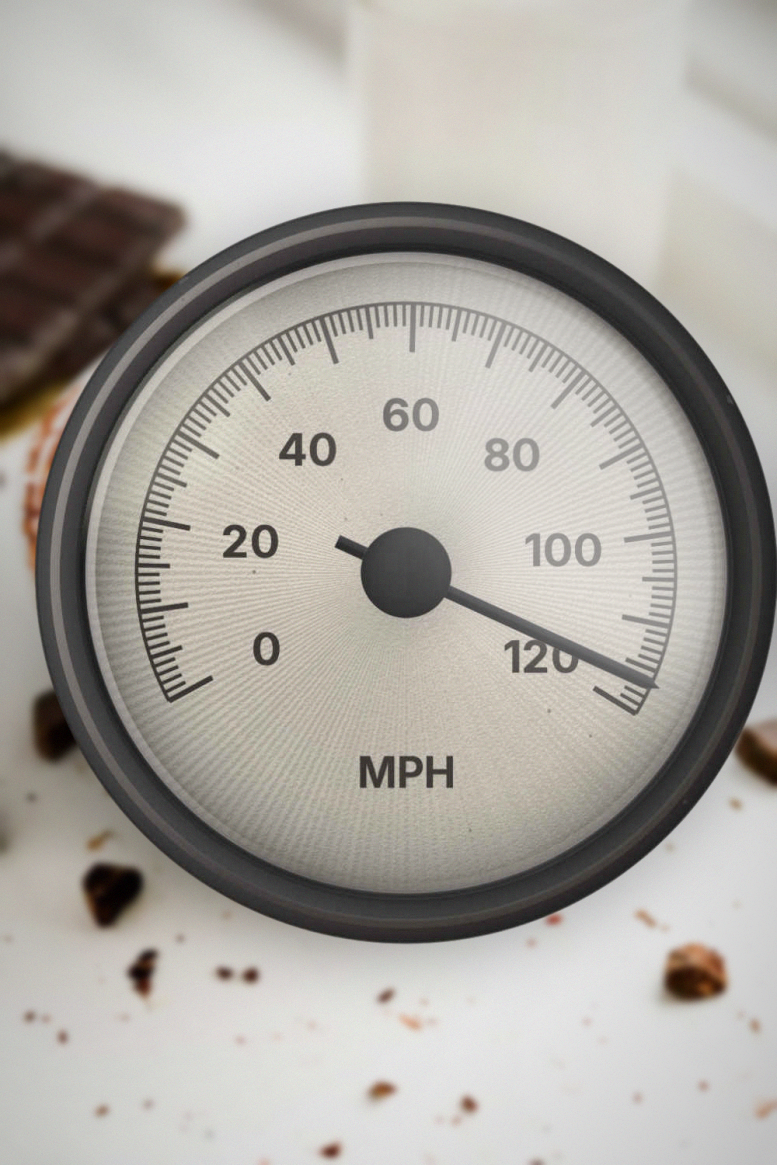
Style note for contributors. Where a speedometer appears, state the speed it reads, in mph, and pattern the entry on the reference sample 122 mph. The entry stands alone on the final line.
116.5 mph
